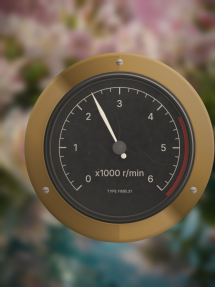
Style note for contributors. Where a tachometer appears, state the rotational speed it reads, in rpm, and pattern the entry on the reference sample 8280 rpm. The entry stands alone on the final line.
2400 rpm
